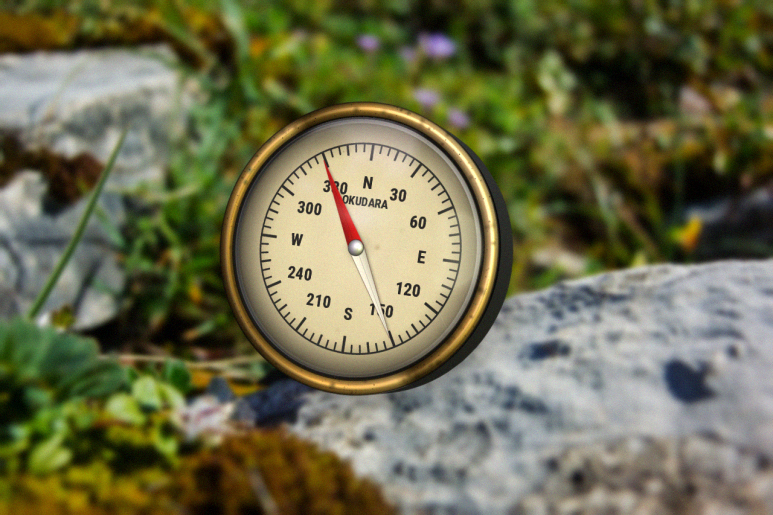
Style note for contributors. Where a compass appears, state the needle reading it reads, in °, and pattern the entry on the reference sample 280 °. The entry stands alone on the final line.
330 °
